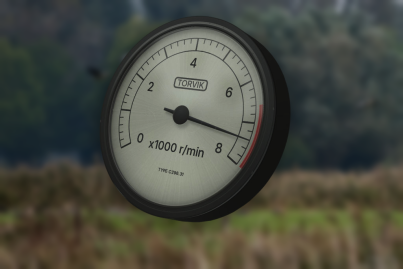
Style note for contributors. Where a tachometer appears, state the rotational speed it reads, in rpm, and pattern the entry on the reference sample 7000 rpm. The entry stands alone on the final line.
7400 rpm
